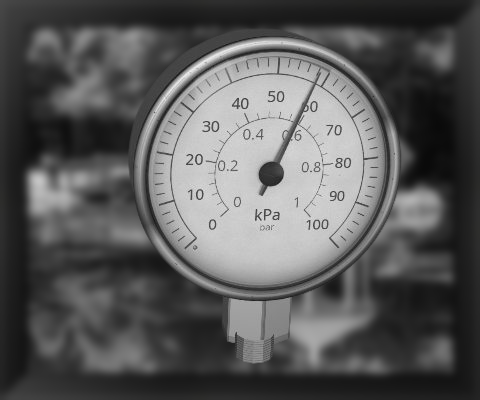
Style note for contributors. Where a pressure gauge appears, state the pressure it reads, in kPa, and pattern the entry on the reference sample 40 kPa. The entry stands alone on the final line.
58 kPa
